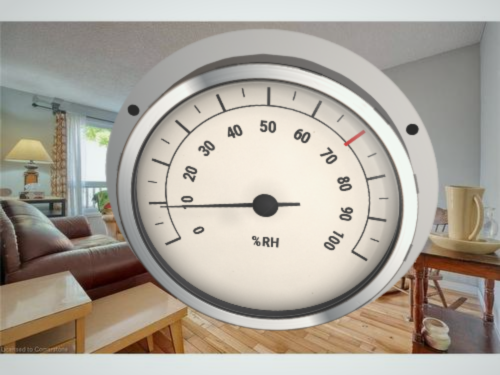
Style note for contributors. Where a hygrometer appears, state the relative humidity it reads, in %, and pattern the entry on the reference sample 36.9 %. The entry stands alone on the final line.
10 %
